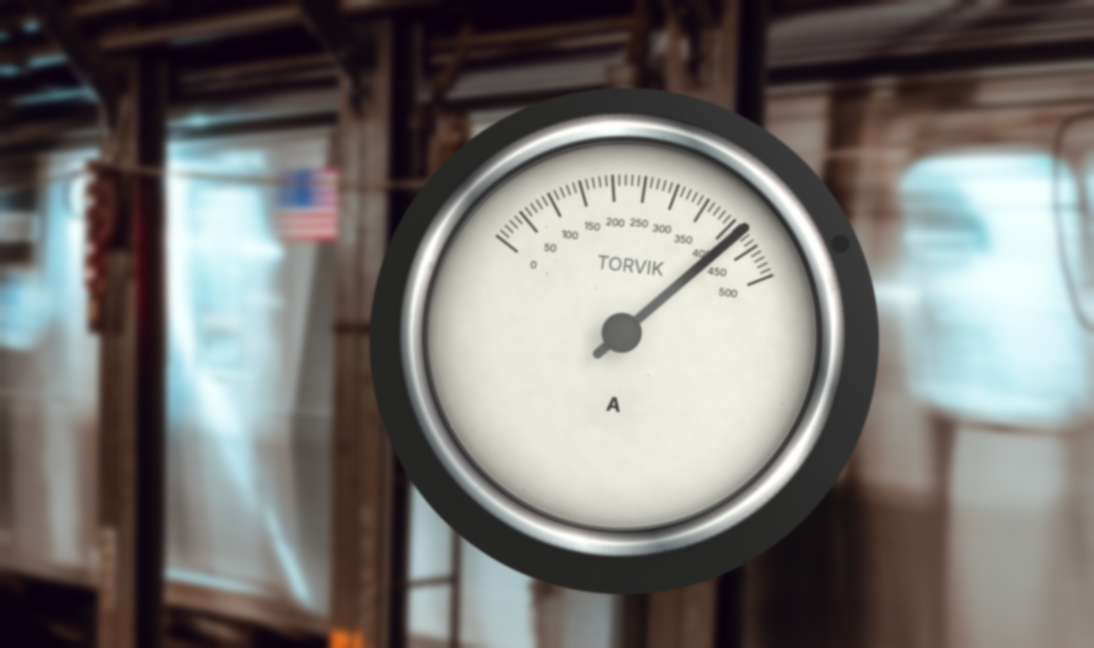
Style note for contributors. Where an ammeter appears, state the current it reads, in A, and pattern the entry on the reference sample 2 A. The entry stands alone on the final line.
420 A
